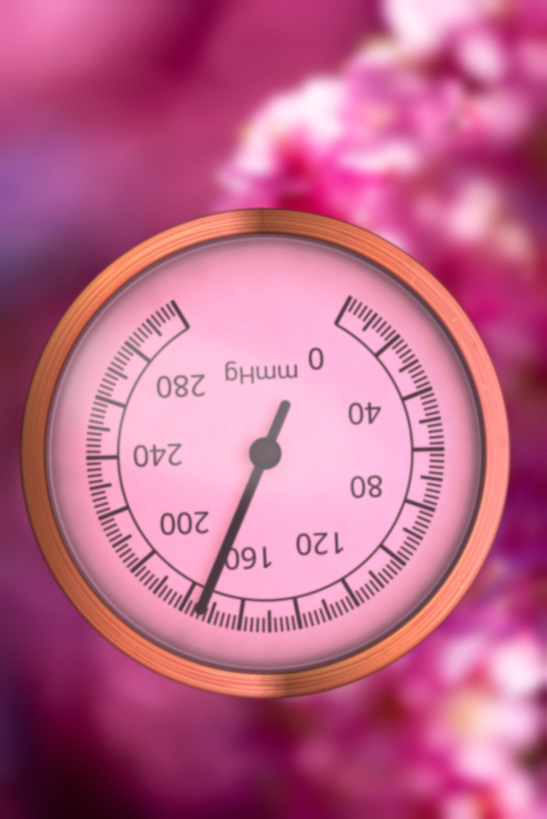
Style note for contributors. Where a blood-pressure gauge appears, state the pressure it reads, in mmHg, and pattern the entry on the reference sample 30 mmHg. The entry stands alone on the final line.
174 mmHg
